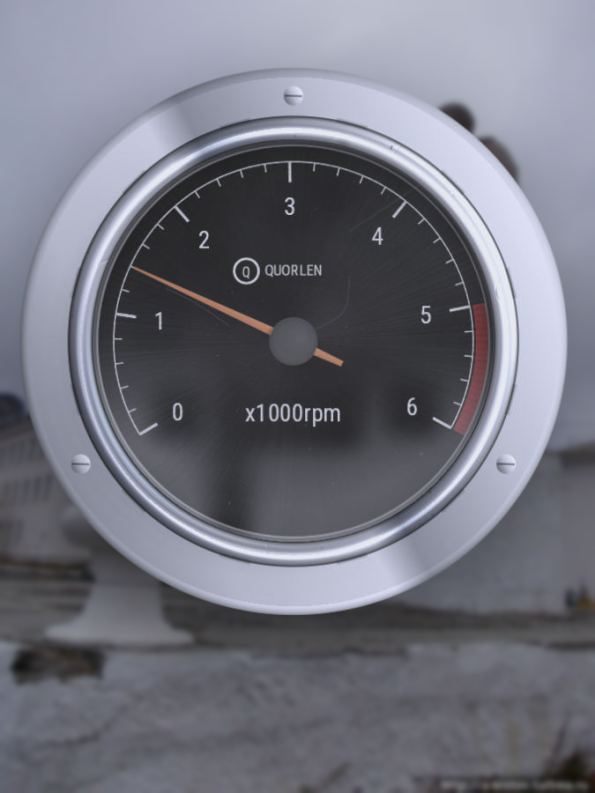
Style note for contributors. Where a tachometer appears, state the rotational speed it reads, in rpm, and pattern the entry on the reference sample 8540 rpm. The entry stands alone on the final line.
1400 rpm
